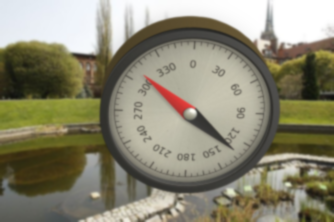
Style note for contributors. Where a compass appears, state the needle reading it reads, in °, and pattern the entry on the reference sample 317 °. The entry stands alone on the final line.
310 °
